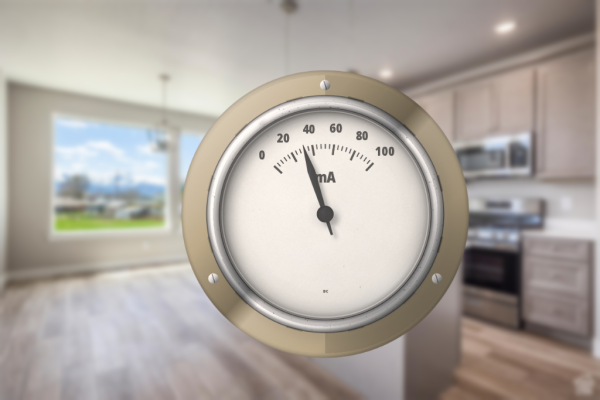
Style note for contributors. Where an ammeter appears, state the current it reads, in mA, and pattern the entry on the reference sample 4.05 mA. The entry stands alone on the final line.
32 mA
